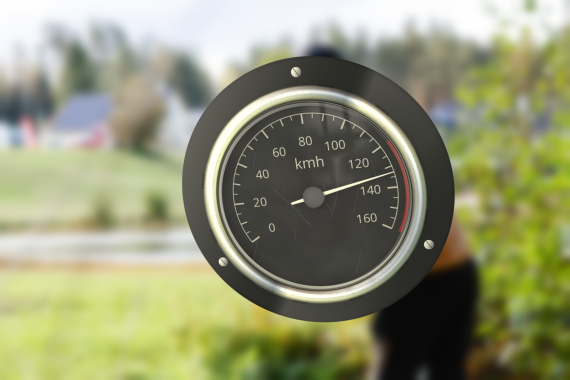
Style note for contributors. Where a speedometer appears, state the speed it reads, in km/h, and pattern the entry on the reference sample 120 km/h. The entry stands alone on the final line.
132.5 km/h
